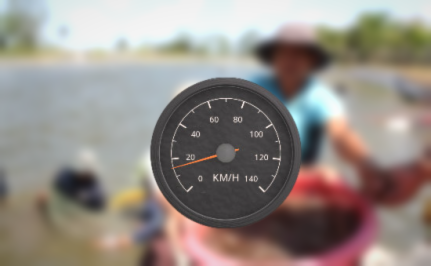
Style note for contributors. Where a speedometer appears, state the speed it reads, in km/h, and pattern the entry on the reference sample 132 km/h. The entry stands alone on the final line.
15 km/h
